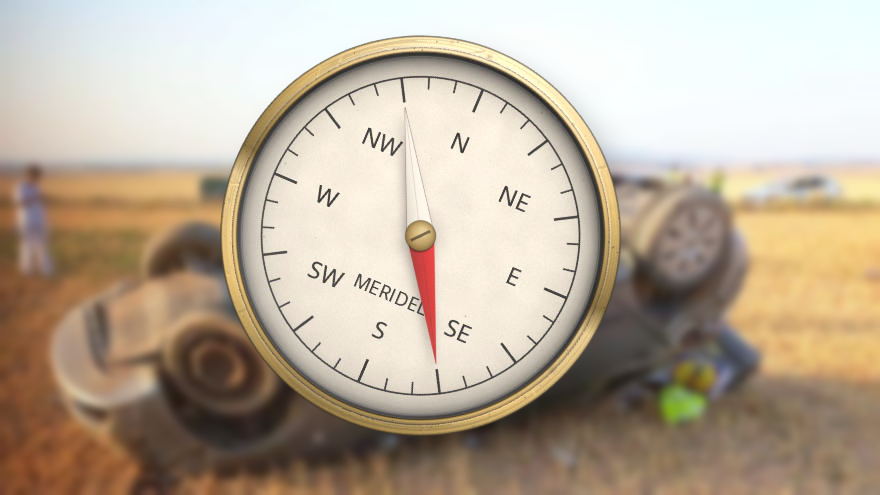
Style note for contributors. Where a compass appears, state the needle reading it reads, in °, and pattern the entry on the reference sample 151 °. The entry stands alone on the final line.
150 °
